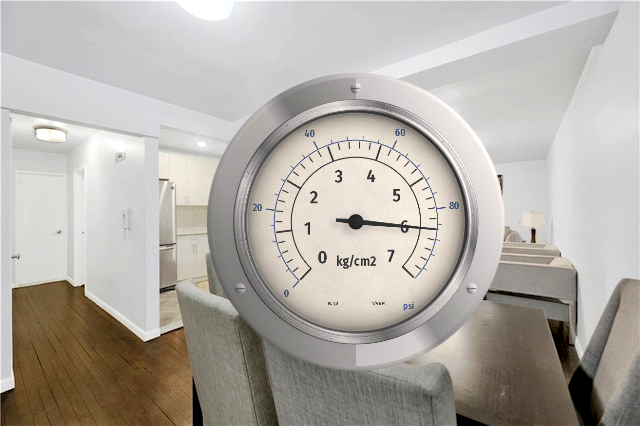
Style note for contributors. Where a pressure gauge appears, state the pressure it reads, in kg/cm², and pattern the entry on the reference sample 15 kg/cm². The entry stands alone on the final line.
6 kg/cm²
